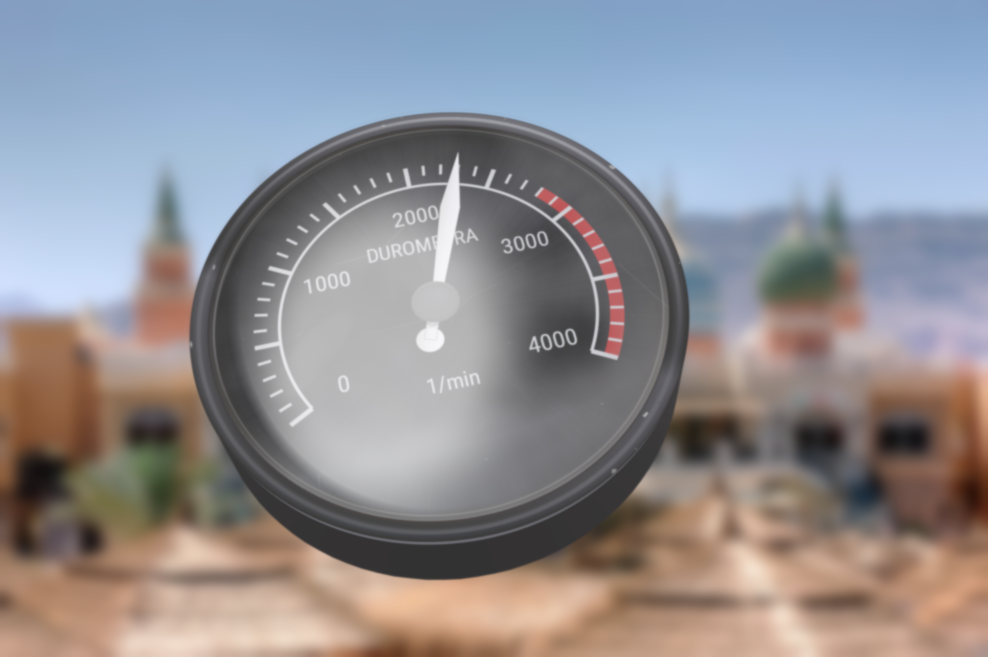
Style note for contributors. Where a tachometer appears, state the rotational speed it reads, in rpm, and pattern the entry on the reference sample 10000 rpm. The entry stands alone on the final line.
2300 rpm
